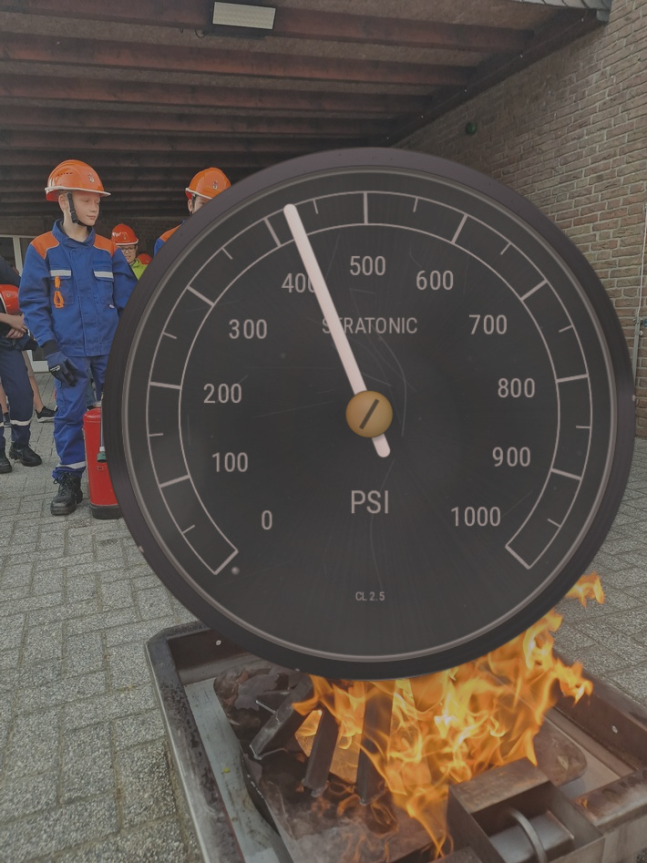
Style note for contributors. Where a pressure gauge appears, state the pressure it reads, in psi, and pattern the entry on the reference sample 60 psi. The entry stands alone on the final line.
425 psi
